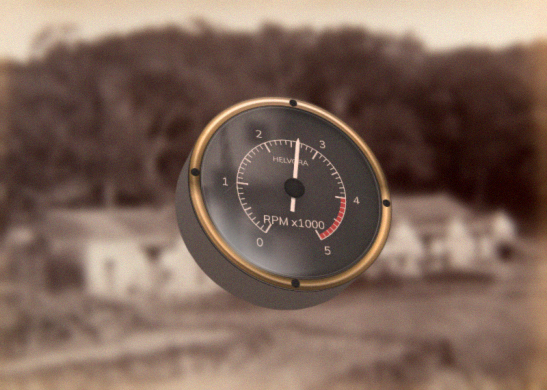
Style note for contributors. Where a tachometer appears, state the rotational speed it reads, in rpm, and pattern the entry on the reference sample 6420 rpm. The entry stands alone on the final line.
2600 rpm
